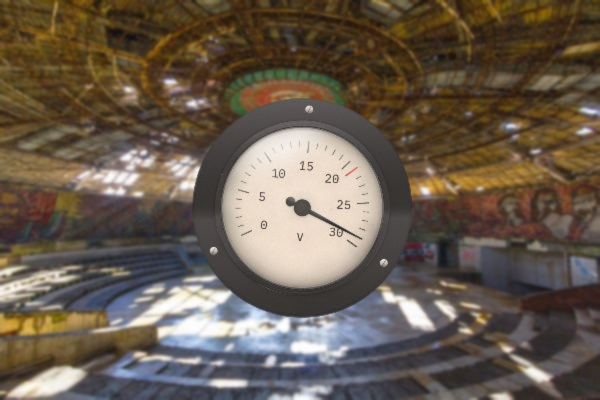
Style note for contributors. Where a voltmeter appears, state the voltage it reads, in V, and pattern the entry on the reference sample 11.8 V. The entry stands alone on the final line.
29 V
